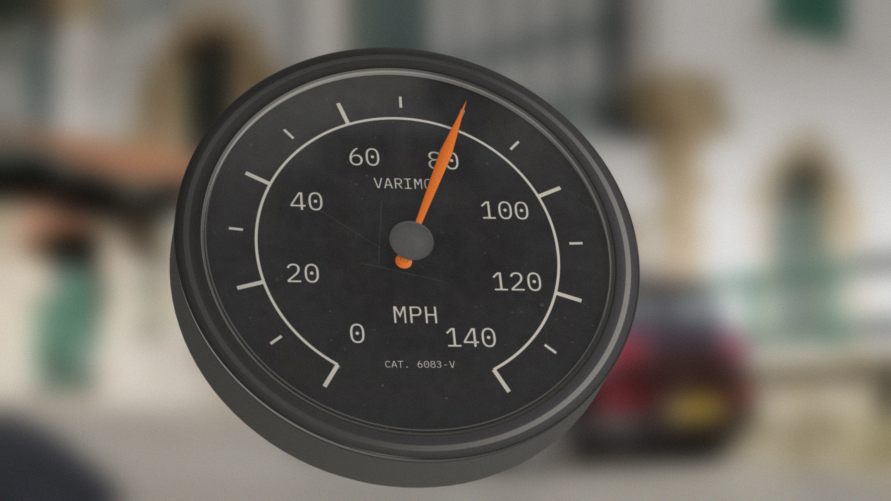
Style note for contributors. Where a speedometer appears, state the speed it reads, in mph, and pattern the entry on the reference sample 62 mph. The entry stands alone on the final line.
80 mph
